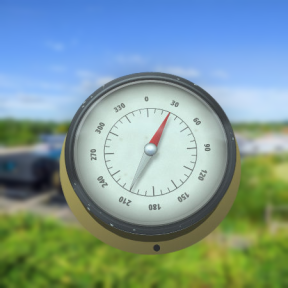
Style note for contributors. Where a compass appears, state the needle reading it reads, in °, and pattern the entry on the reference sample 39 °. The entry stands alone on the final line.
30 °
